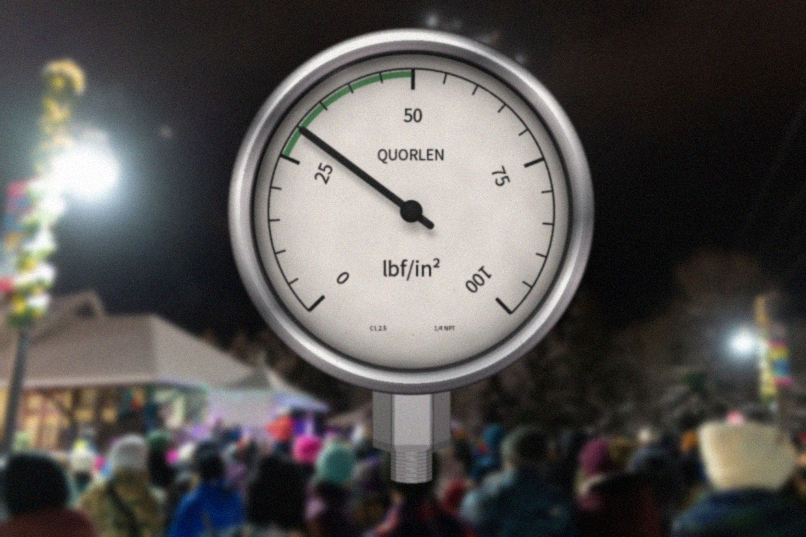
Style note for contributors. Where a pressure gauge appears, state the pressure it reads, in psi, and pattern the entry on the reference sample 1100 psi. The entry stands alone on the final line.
30 psi
